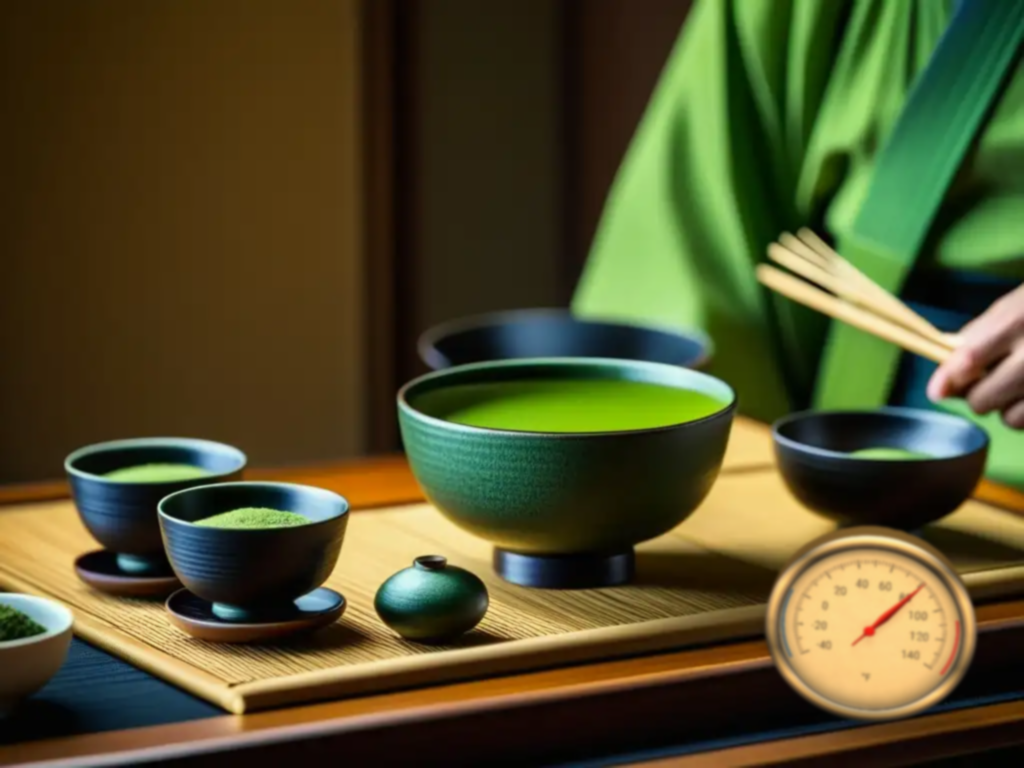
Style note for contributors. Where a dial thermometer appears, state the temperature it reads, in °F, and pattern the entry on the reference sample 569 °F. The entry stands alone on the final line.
80 °F
